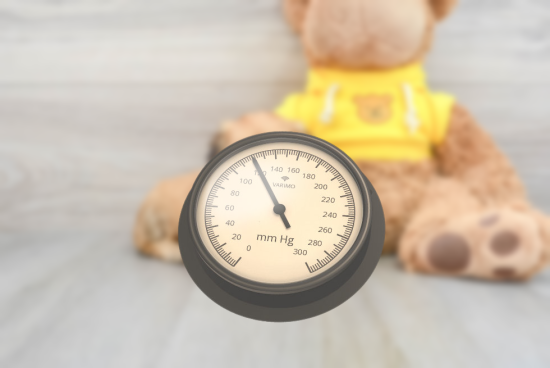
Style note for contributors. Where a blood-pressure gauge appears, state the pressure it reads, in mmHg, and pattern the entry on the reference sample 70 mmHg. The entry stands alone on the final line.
120 mmHg
